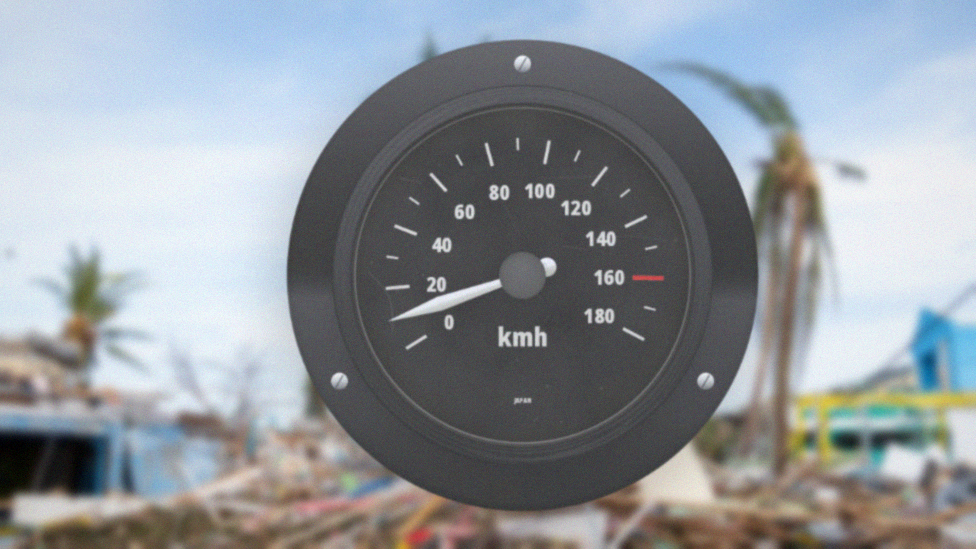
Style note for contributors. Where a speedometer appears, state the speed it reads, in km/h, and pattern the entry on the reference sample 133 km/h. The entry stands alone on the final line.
10 km/h
